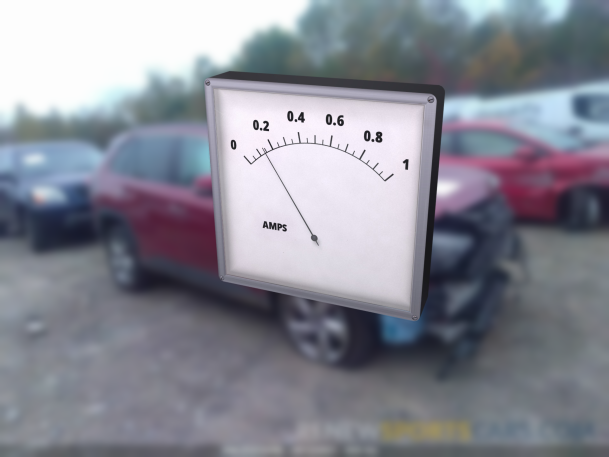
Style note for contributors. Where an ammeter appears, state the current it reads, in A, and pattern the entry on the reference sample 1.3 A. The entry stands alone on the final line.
0.15 A
